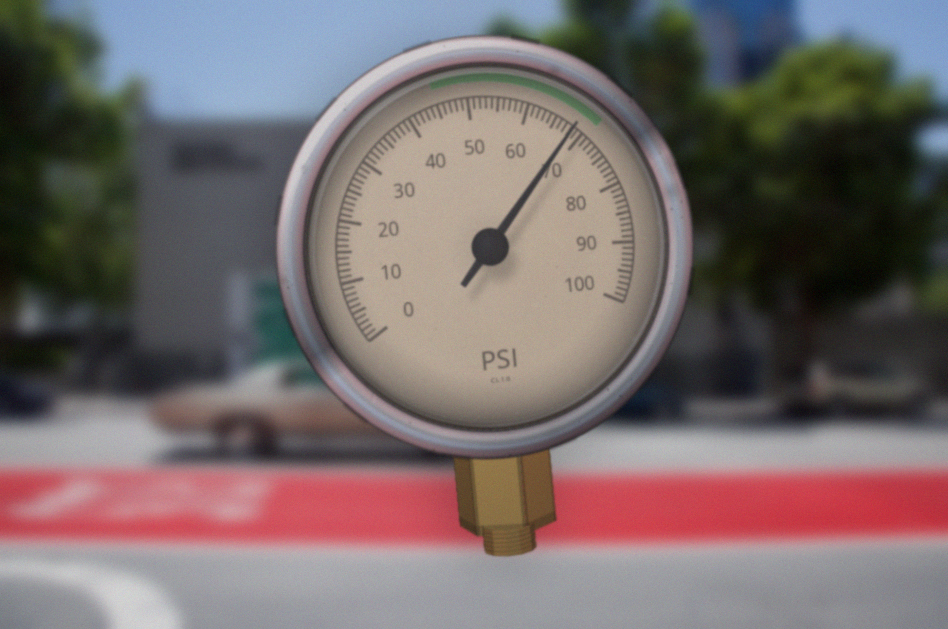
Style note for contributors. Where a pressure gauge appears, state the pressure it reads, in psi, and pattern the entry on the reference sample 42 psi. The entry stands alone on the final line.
68 psi
